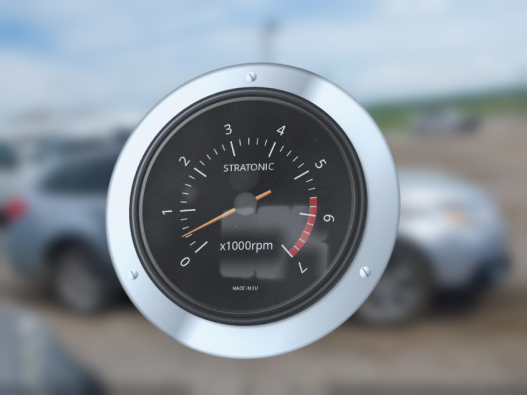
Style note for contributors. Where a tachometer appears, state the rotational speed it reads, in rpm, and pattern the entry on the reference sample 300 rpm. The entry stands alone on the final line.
400 rpm
